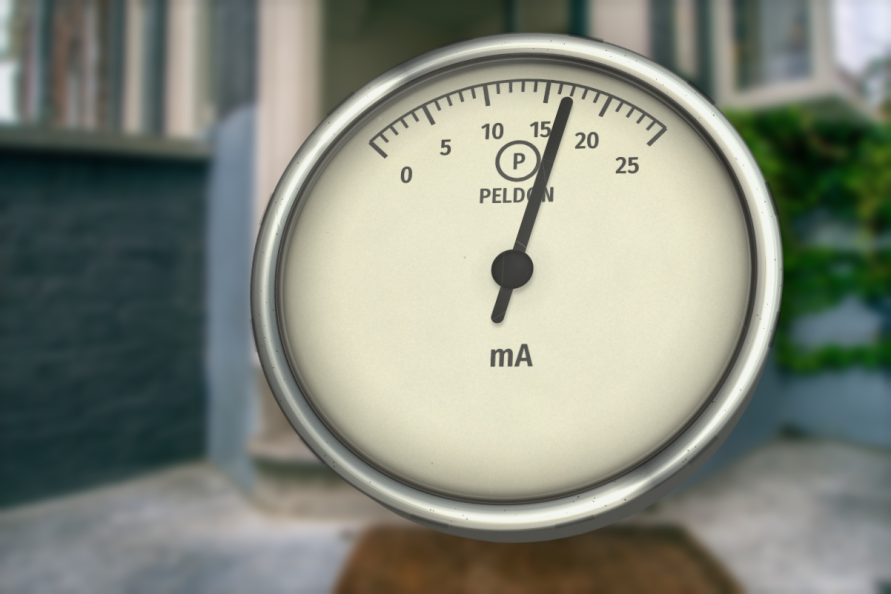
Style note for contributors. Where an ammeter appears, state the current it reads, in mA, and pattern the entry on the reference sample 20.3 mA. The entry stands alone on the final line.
17 mA
